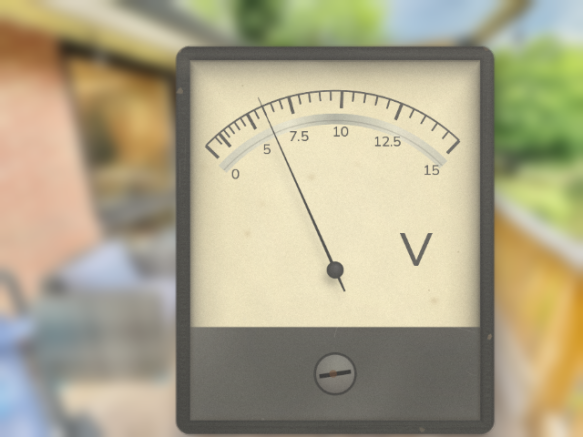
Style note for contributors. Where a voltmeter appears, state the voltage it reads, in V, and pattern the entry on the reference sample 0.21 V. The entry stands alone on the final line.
6 V
